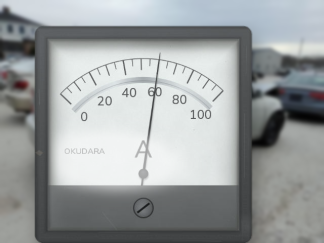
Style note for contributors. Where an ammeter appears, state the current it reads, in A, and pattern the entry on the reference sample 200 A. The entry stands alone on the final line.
60 A
